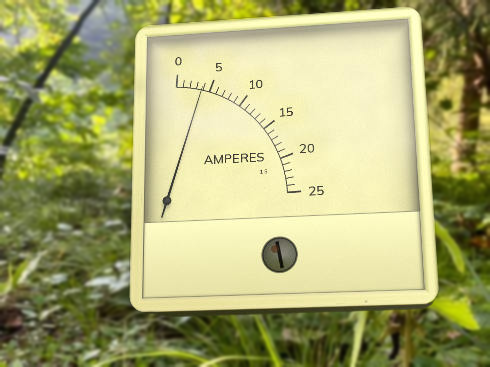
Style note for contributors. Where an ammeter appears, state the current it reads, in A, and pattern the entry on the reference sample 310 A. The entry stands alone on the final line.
4 A
